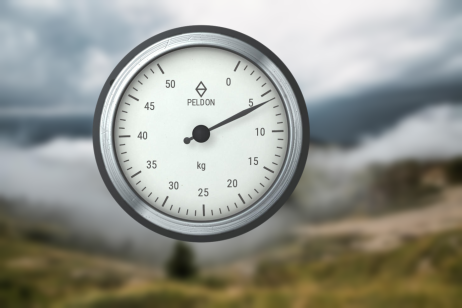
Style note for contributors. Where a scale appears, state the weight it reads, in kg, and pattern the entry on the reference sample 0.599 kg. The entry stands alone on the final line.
6 kg
